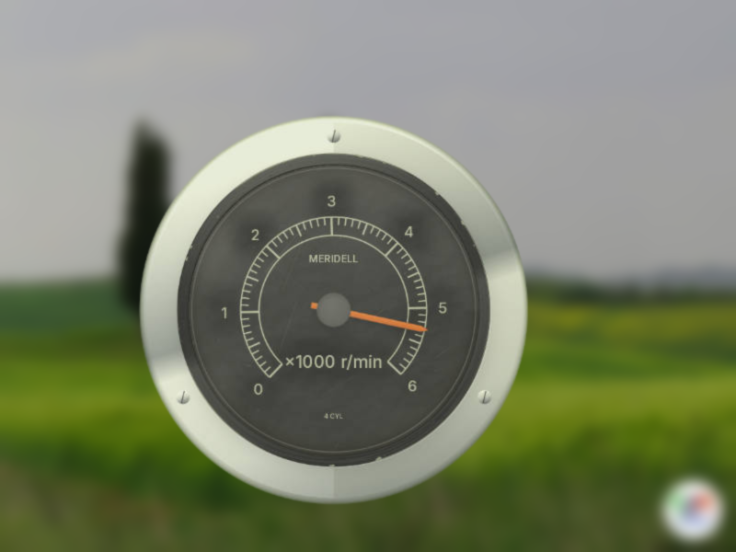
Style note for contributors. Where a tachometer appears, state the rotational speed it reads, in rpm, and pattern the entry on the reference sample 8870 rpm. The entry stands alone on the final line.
5300 rpm
